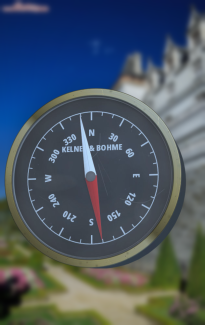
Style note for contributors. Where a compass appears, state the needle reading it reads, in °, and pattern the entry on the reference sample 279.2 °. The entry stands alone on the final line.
170 °
